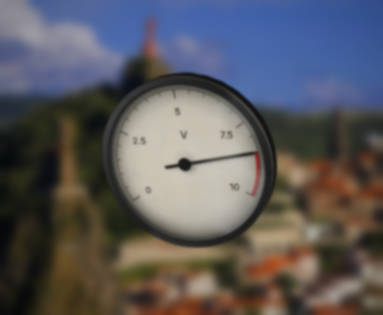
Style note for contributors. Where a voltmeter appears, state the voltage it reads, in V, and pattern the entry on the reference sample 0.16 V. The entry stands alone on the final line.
8.5 V
